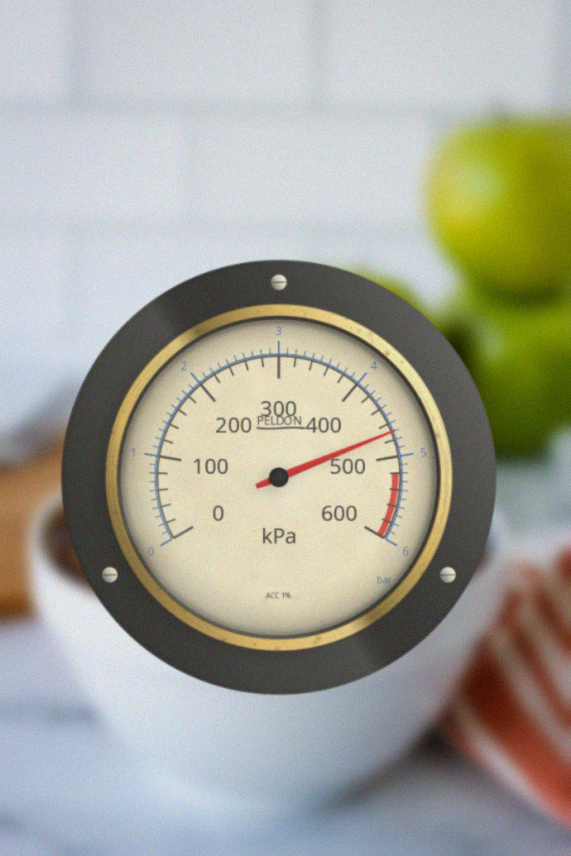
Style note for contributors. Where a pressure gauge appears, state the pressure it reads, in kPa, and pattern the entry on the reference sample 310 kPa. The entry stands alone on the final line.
470 kPa
